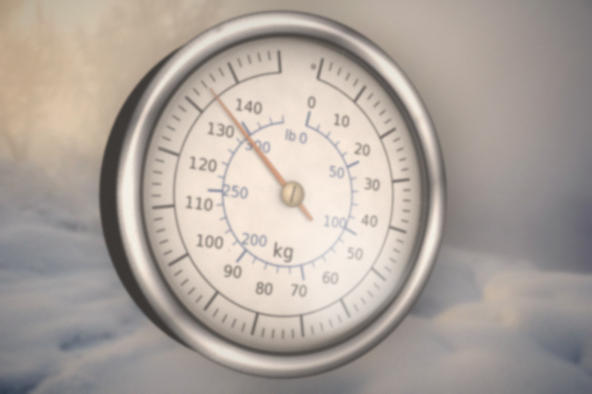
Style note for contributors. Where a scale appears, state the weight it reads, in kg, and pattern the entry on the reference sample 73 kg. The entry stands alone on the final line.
134 kg
